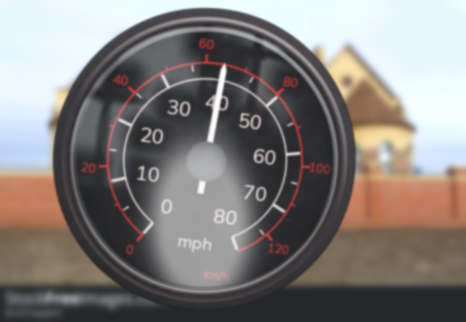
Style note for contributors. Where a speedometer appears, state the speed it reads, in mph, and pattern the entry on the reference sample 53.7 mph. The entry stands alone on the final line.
40 mph
